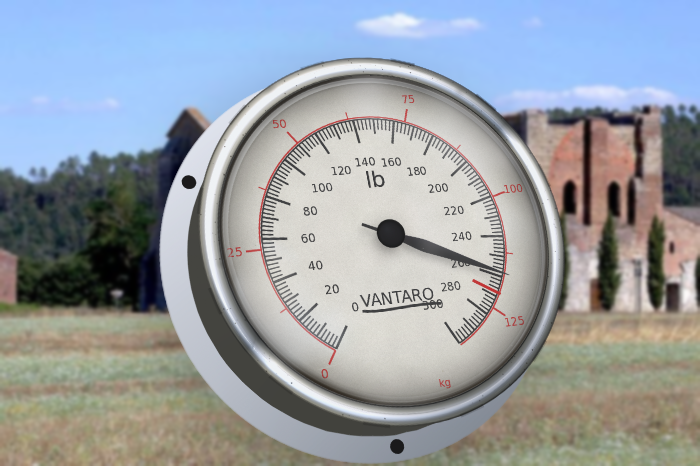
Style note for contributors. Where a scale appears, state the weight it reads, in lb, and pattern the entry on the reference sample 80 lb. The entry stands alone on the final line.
260 lb
